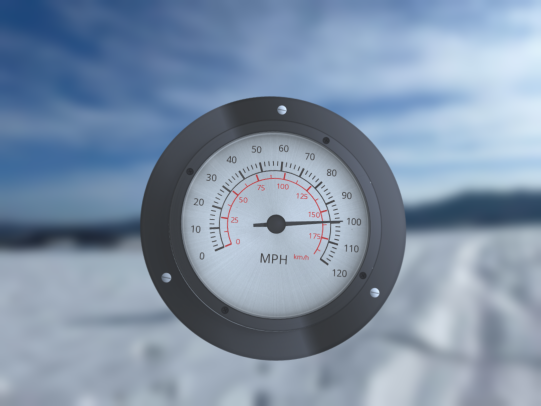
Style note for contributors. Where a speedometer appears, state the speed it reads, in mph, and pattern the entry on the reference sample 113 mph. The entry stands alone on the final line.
100 mph
